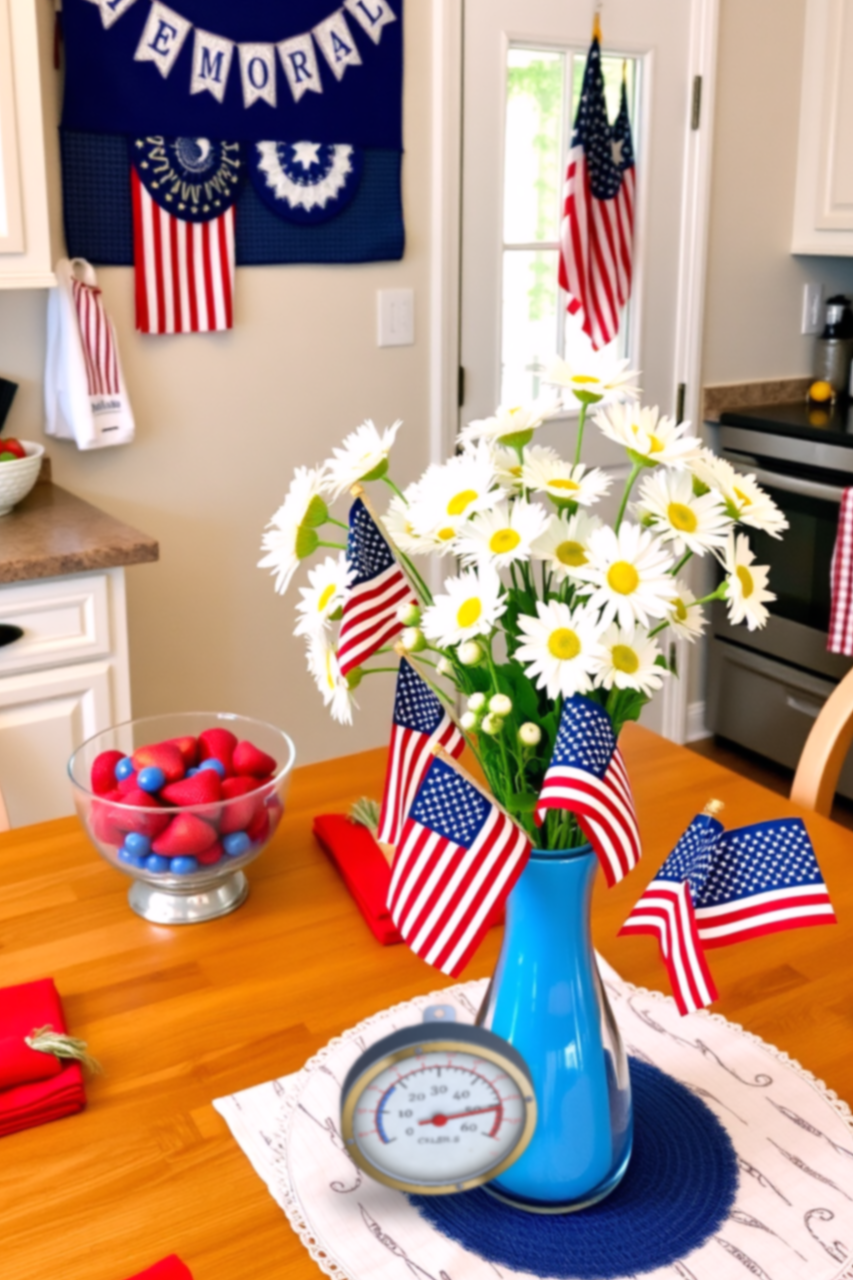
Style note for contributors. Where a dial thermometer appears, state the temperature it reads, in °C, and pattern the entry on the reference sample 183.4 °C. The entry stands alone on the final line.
50 °C
